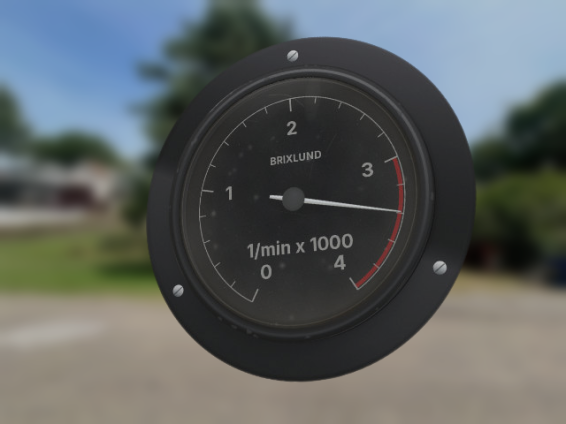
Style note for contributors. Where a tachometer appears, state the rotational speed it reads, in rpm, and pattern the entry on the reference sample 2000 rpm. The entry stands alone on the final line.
3400 rpm
